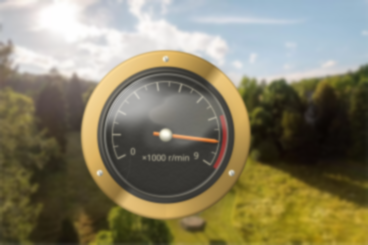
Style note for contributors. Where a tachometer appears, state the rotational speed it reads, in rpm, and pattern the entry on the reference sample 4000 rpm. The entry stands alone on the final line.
8000 rpm
